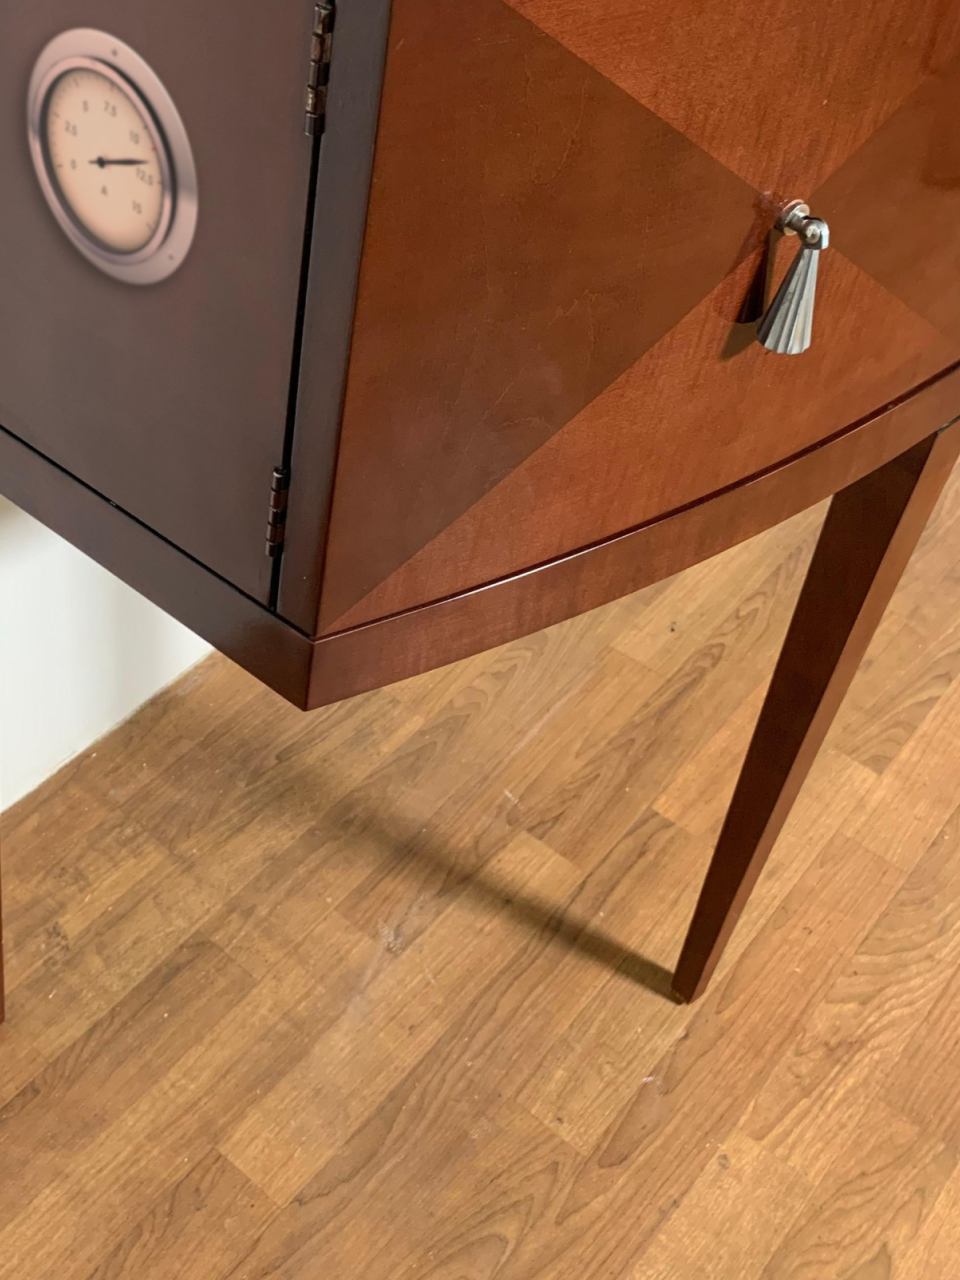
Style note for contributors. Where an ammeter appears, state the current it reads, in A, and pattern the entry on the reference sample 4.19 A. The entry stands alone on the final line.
11.5 A
